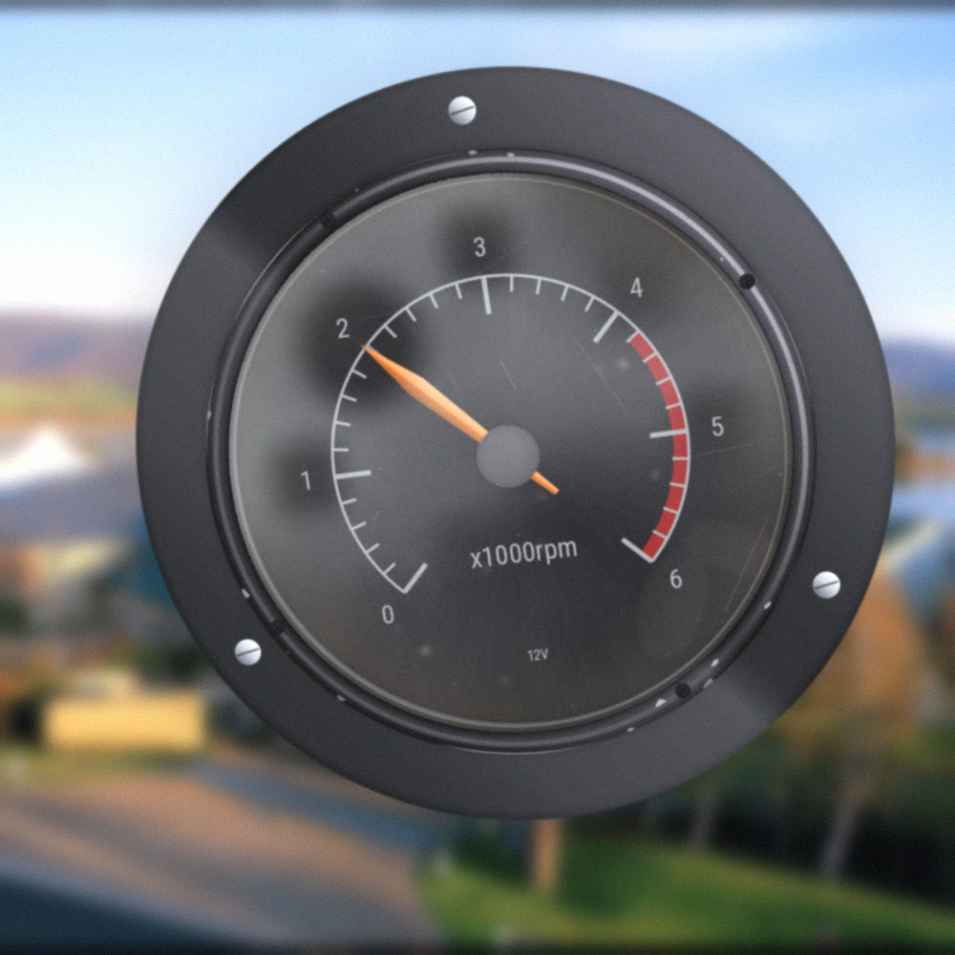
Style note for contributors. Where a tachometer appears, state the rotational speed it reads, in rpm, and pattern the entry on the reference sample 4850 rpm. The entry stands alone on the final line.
2000 rpm
